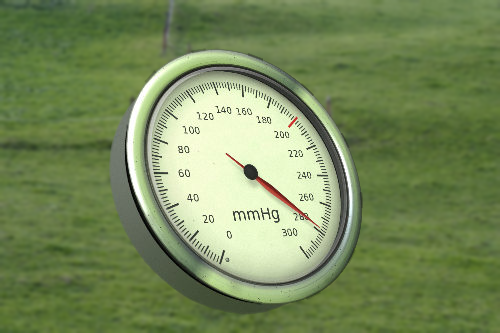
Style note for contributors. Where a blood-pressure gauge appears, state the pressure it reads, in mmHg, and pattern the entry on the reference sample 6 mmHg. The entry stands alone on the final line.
280 mmHg
